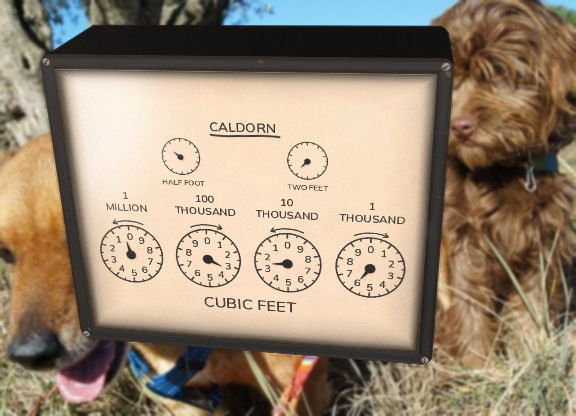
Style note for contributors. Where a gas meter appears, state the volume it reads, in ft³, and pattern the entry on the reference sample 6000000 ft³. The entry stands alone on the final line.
32600 ft³
